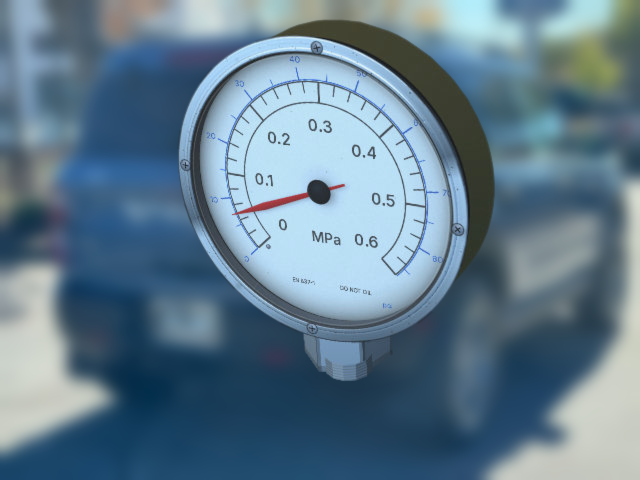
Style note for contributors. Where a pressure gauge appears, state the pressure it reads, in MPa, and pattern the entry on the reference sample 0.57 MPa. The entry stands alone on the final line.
0.05 MPa
